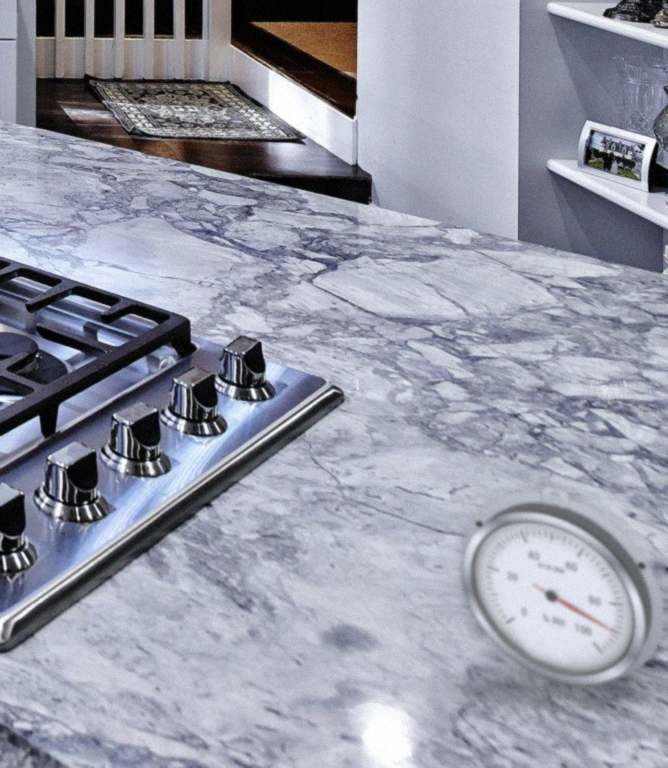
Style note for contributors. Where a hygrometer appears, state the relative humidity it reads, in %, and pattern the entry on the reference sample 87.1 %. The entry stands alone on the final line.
90 %
